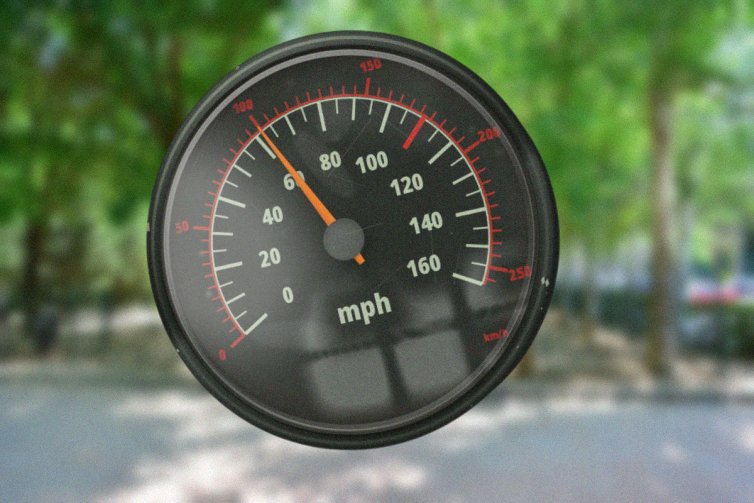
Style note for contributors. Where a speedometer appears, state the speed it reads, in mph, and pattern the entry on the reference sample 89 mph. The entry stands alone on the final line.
62.5 mph
